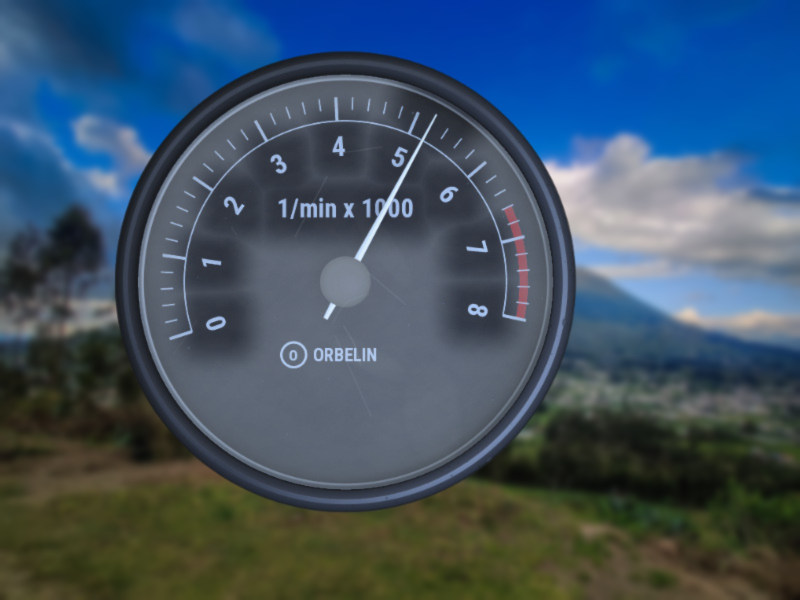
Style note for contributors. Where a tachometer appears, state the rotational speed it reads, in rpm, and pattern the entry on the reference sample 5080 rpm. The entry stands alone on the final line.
5200 rpm
